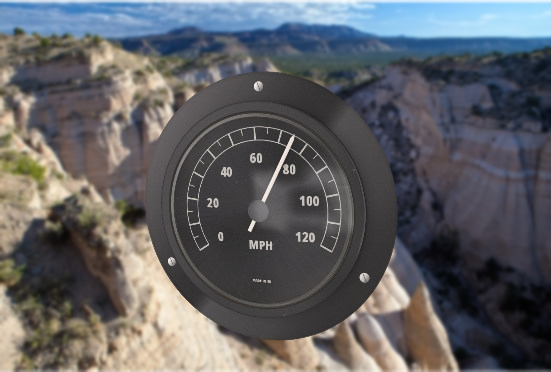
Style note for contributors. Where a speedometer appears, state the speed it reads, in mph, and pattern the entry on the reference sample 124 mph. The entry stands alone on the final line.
75 mph
